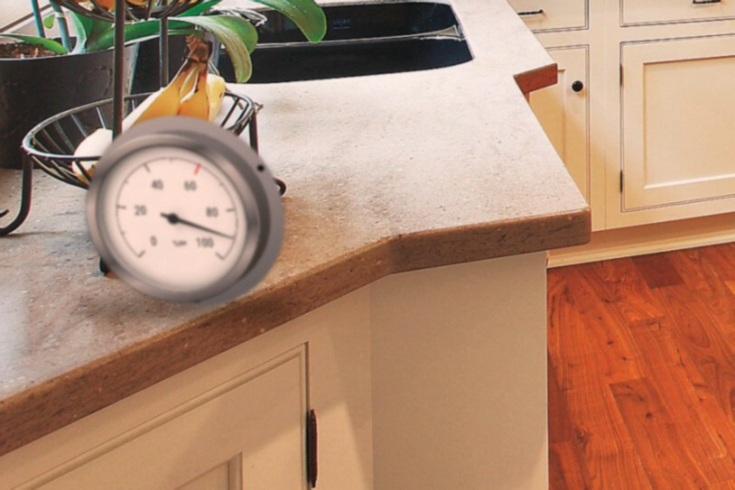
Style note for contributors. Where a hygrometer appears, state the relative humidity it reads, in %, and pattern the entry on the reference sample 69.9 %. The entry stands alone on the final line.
90 %
